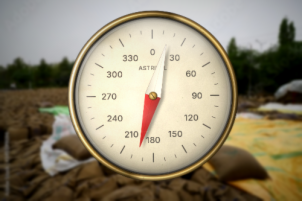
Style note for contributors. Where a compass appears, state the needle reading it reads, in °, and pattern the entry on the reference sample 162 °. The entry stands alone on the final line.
195 °
